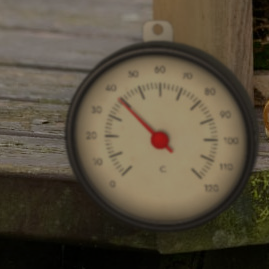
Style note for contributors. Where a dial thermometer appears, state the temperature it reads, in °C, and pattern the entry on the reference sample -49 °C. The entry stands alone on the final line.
40 °C
